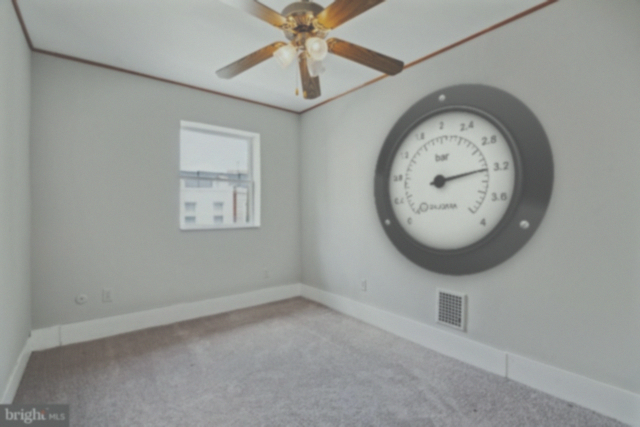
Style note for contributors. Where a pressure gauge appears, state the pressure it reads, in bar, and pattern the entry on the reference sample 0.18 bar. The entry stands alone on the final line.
3.2 bar
